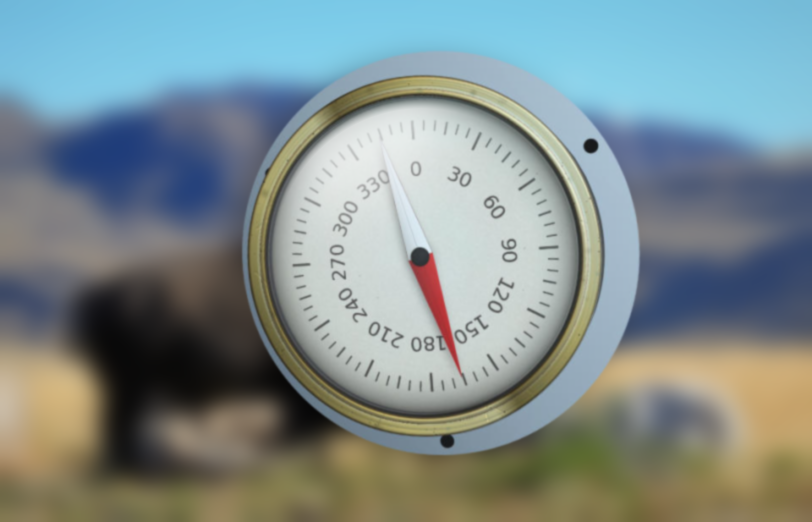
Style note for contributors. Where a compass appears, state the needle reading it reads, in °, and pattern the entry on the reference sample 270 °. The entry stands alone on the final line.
165 °
